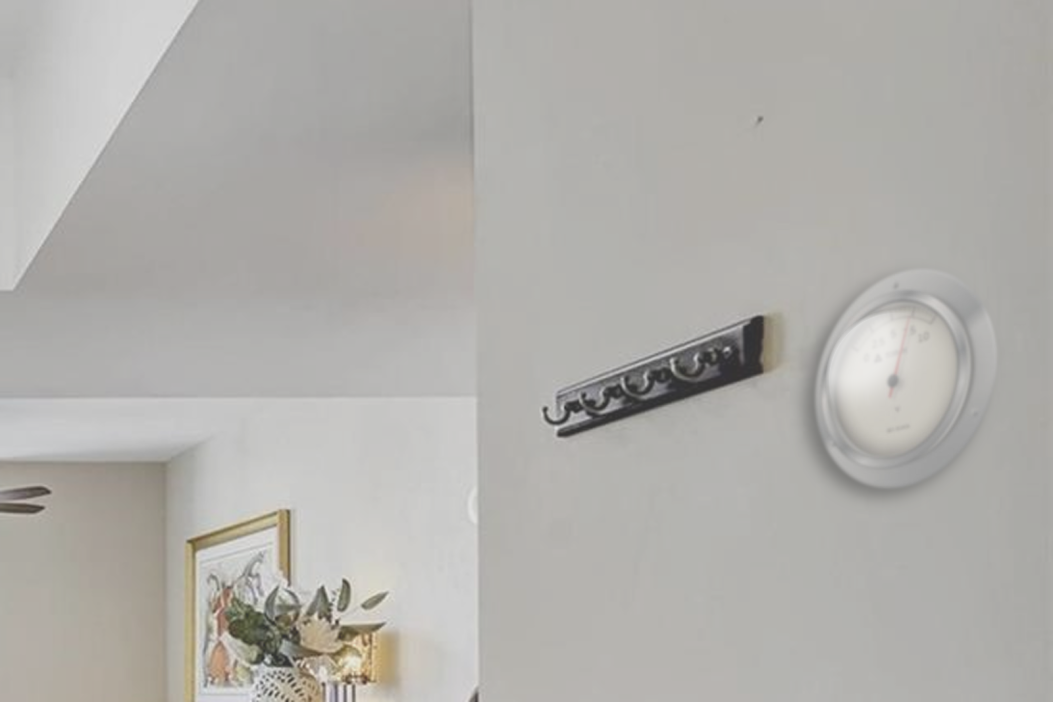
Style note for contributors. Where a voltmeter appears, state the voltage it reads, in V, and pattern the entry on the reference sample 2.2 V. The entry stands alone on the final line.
7.5 V
